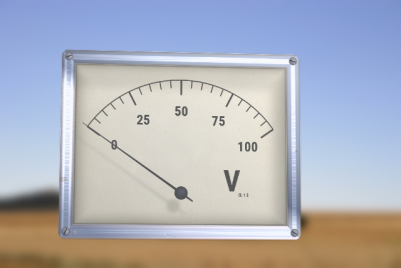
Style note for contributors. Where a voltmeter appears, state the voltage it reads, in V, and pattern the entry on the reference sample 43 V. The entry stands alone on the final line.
0 V
